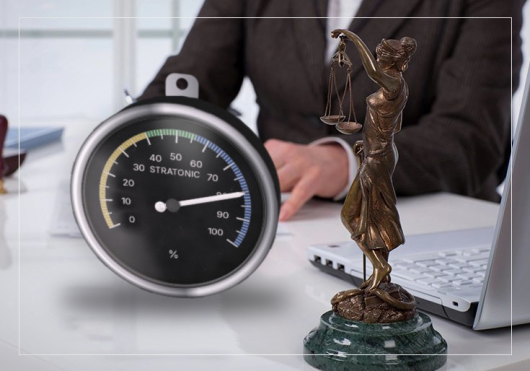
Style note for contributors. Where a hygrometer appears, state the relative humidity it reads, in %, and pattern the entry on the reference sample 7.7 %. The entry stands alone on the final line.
80 %
